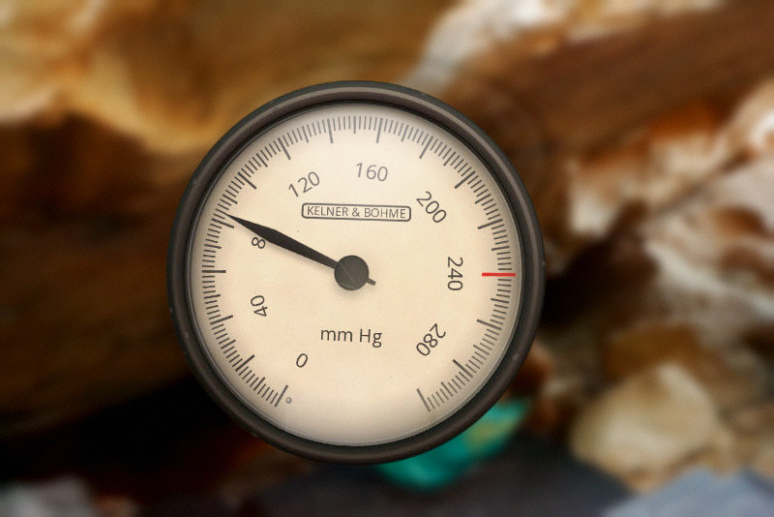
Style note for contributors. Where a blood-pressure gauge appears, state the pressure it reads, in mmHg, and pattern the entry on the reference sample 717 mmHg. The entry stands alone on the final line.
84 mmHg
